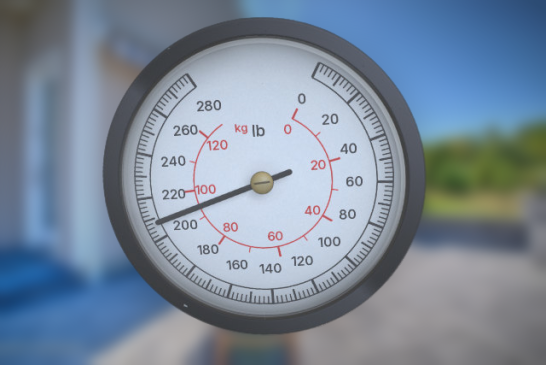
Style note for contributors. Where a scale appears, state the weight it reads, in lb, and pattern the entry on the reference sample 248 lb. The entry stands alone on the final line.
208 lb
